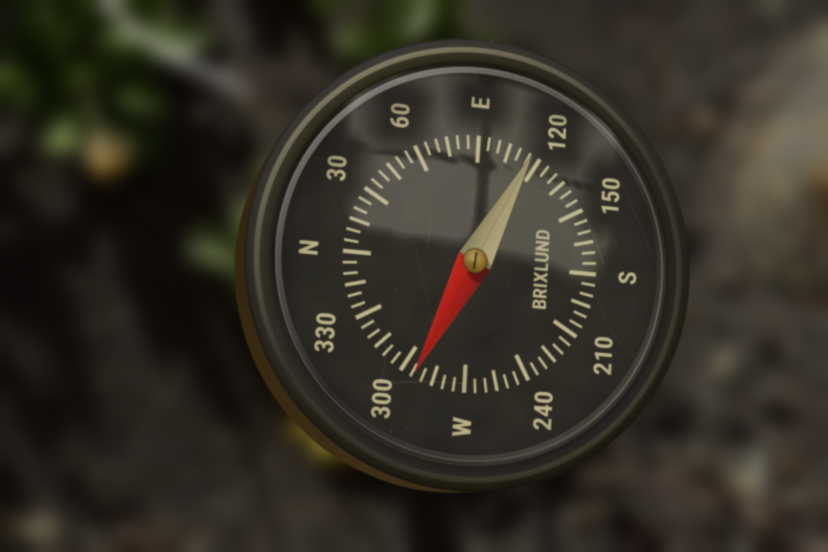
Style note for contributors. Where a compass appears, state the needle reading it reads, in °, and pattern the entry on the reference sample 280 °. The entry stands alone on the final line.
295 °
